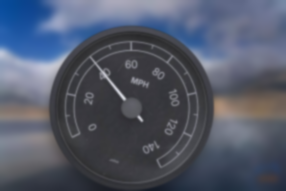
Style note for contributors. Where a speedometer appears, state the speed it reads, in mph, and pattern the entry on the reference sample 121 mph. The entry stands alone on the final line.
40 mph
